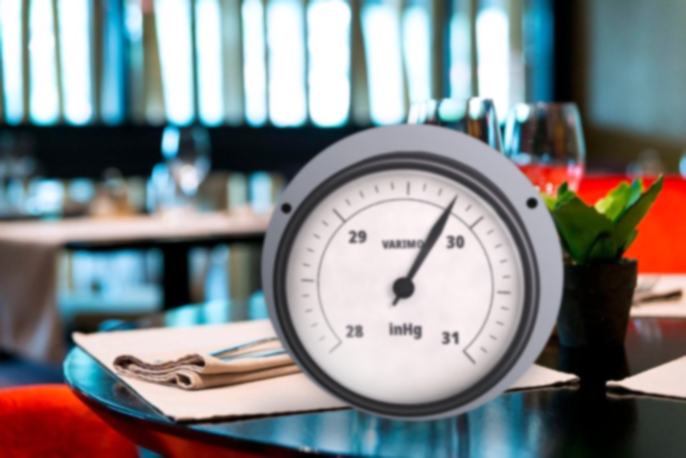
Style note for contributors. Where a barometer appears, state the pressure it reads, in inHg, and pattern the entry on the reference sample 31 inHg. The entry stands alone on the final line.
29.8 inHg
